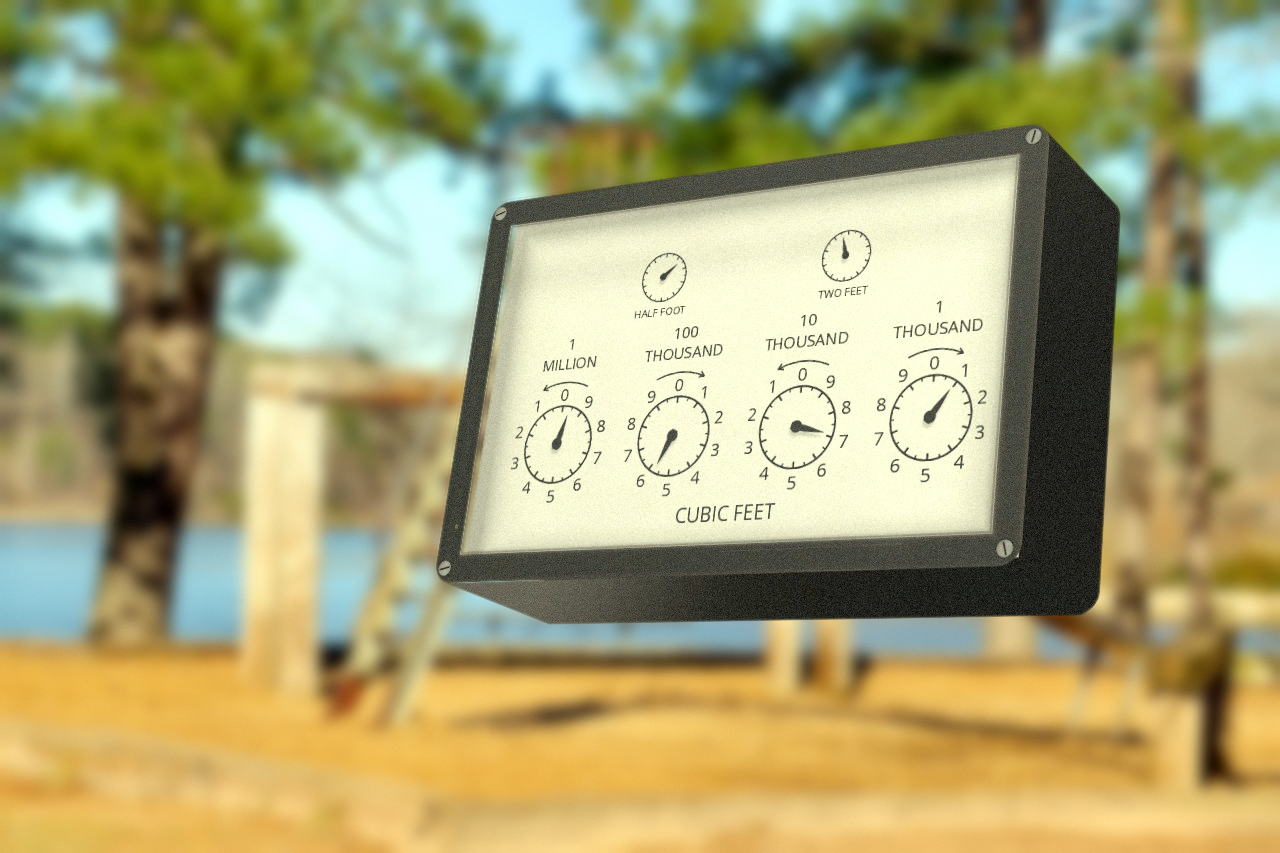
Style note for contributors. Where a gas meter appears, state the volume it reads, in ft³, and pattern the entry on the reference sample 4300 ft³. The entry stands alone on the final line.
957100 ft³
